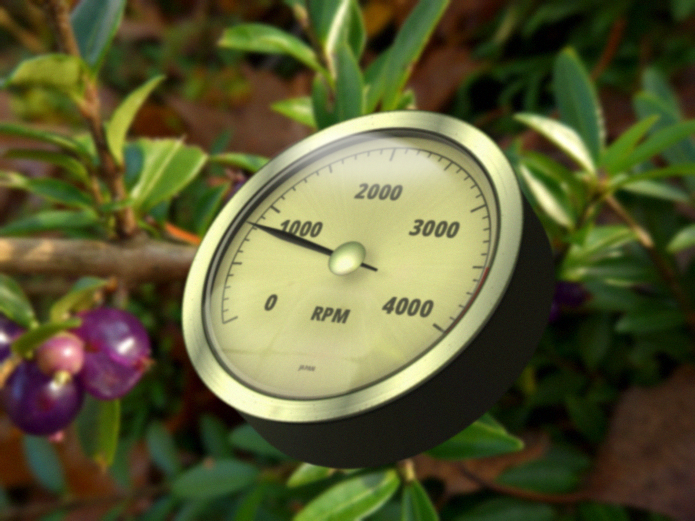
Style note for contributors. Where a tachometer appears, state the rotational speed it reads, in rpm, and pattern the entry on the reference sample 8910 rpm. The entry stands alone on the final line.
800 rpm
